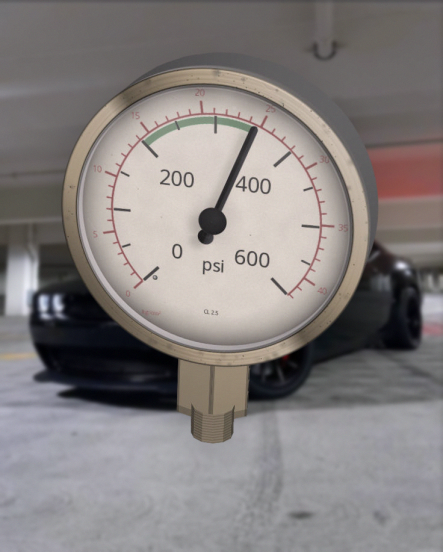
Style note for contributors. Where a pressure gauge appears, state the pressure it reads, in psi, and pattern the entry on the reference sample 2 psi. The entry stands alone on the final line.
350 psi
